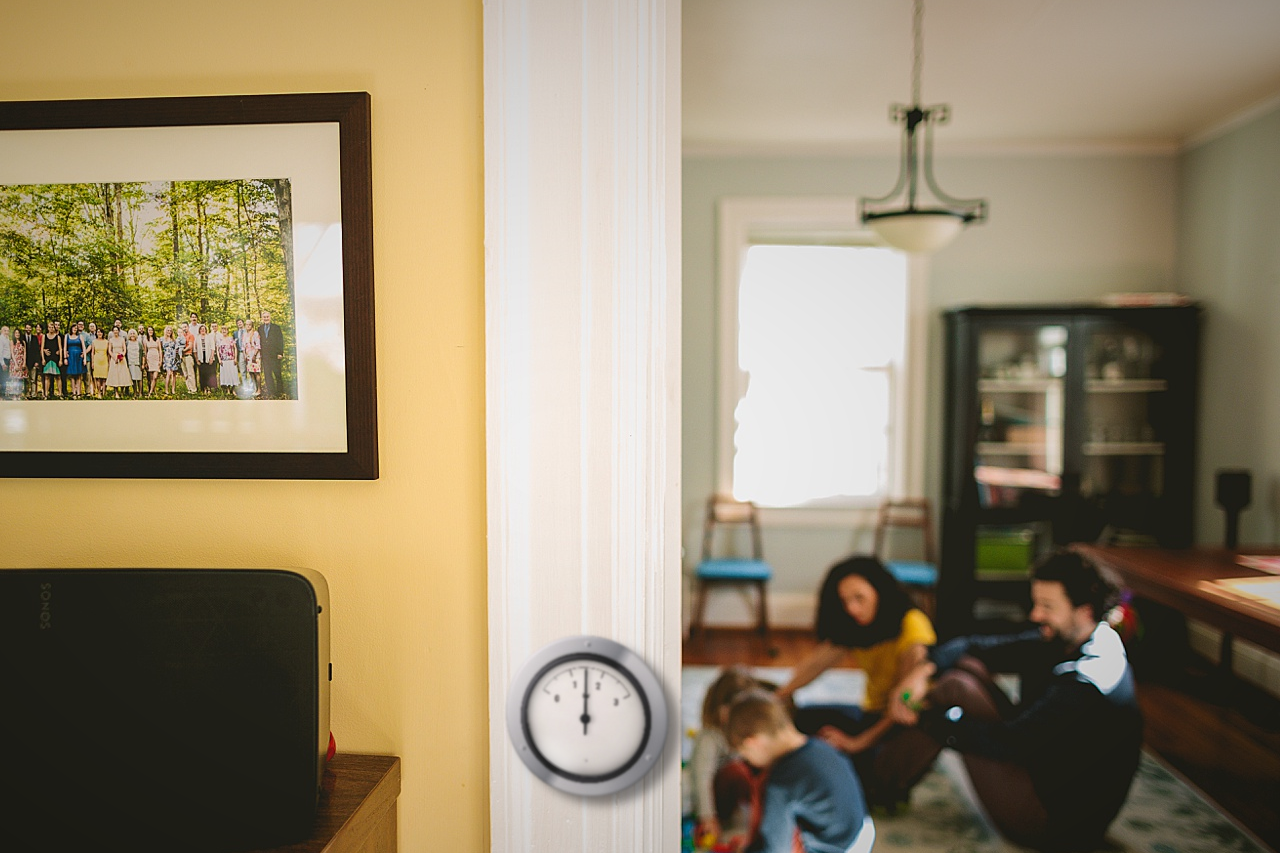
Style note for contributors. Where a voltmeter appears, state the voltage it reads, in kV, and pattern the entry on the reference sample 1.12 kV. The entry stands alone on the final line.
1.5 kV
